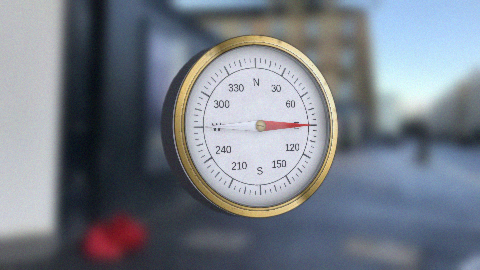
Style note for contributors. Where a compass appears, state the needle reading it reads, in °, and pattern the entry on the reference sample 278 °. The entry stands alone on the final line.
90 °
